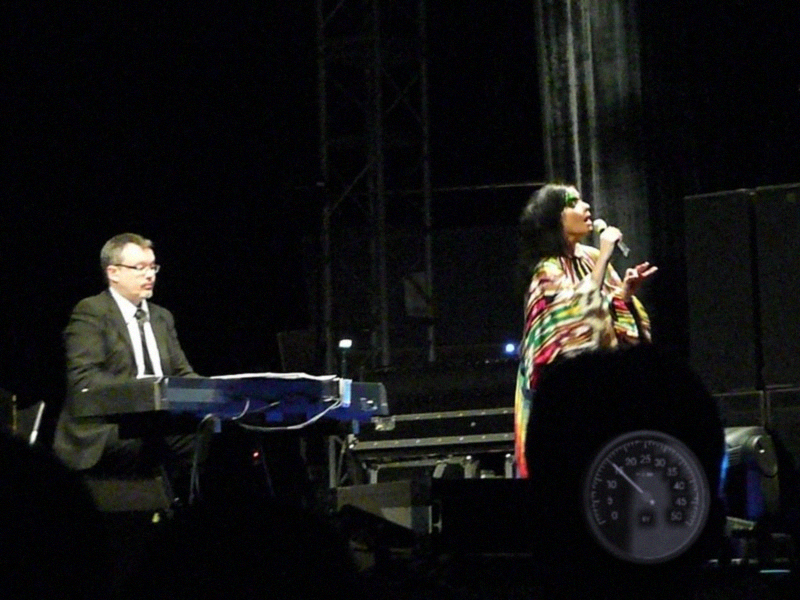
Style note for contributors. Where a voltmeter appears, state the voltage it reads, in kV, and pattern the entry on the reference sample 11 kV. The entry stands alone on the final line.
15 kV
